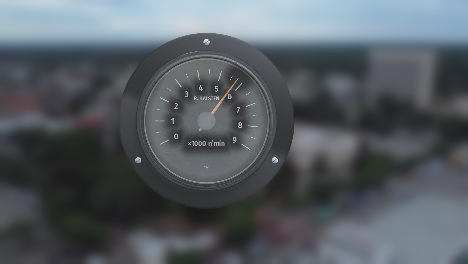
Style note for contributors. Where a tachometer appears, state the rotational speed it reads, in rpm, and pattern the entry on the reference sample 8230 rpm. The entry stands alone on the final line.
5750 rpm
